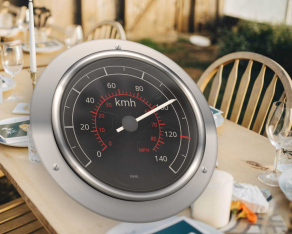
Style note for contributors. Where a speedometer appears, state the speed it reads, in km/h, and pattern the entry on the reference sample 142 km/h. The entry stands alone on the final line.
100 km/h
